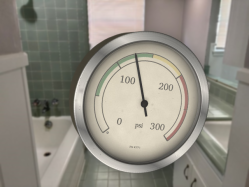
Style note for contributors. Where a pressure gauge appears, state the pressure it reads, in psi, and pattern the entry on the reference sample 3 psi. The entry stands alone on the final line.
125 psi
